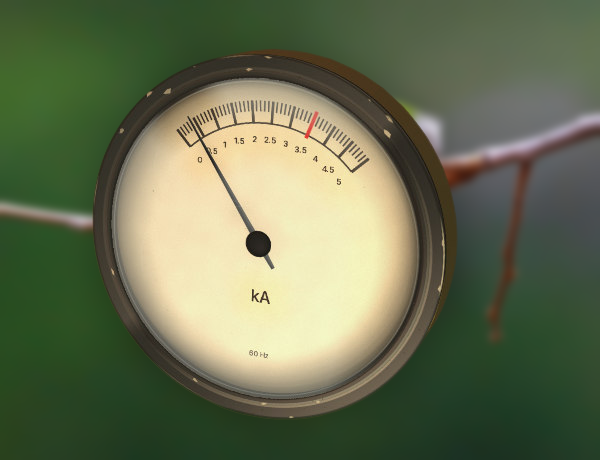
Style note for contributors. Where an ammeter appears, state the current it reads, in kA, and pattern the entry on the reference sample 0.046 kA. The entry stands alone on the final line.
0.5 kA
